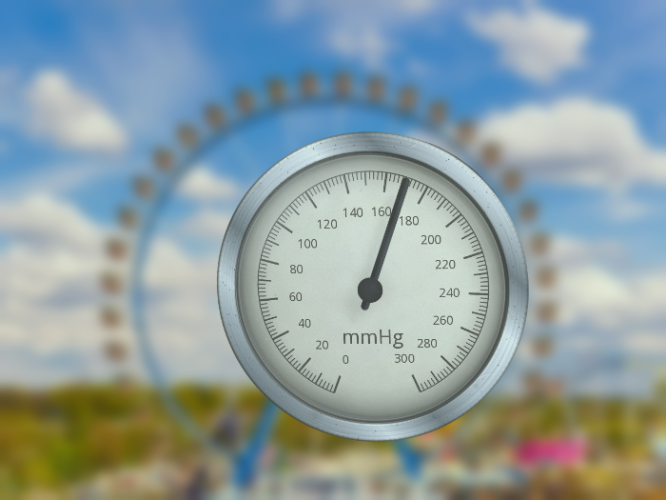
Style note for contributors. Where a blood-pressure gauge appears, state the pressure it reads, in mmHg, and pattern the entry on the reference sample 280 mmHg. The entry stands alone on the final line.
170 mmHg
